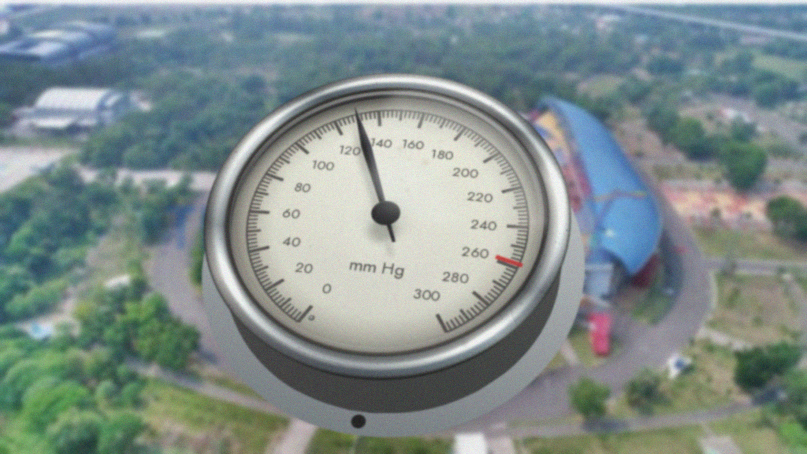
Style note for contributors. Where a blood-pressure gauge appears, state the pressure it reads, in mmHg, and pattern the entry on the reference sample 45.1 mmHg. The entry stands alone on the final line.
130 mmHg
